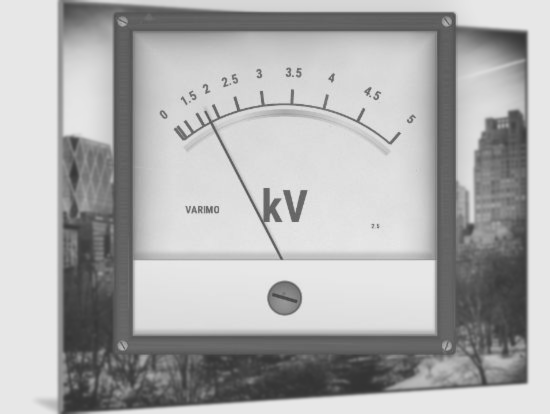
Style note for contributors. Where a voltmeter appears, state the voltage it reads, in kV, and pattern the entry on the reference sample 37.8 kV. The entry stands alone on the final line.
1.75 kV
